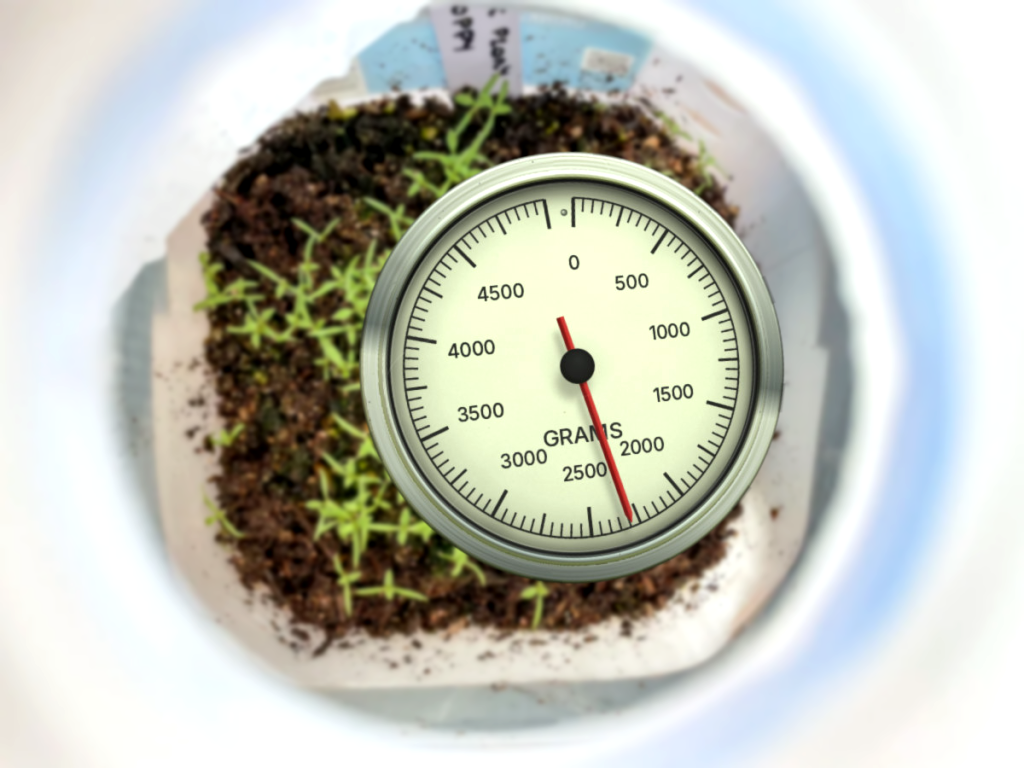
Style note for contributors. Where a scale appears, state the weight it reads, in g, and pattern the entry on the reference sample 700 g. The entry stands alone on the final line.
2300 g
